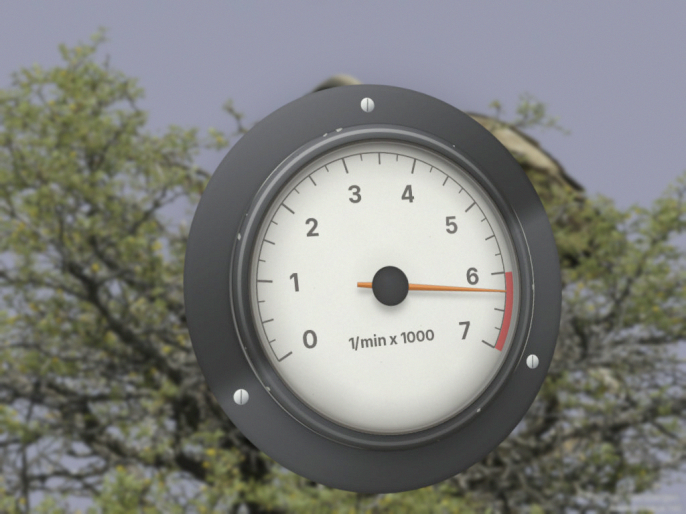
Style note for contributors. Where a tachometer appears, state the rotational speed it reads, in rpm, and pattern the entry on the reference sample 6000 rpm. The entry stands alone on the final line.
6250 rpm
